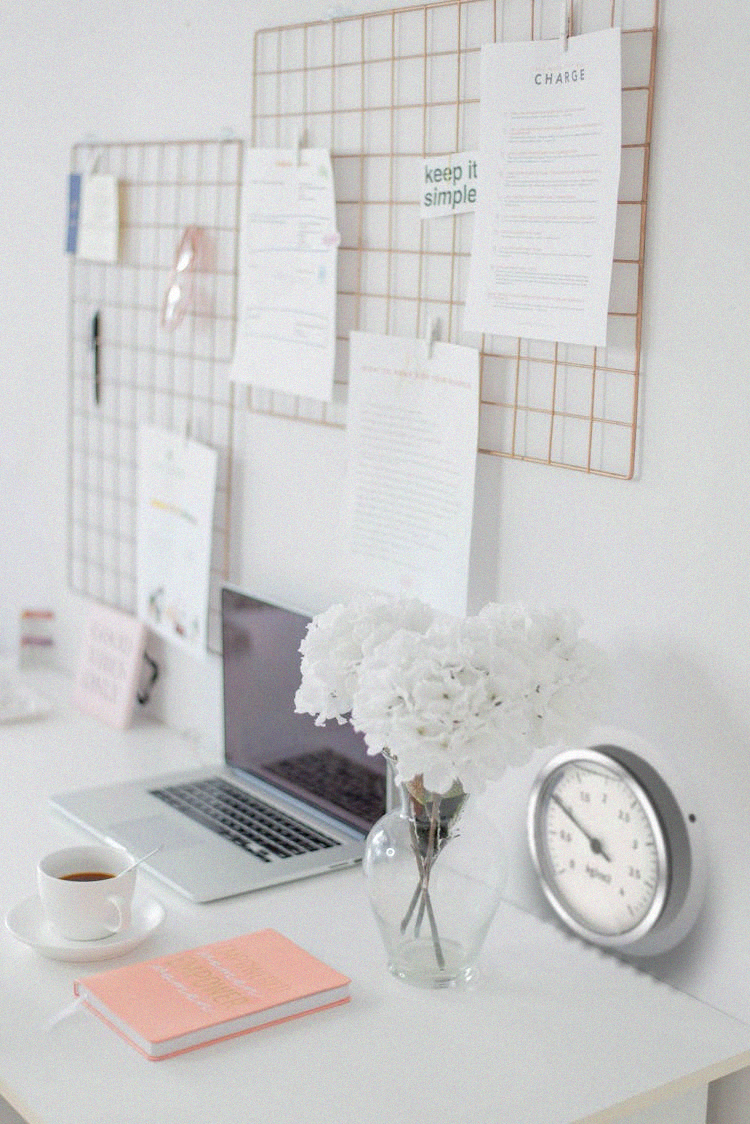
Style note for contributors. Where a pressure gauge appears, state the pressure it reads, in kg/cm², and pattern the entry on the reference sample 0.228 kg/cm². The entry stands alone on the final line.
1 kg/cm²
